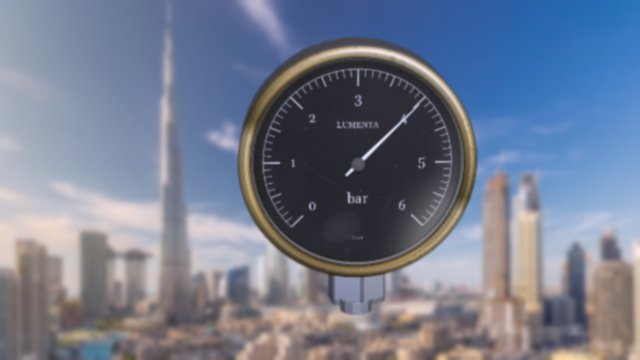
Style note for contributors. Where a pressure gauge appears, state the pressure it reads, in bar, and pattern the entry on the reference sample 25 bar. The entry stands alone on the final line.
4 bar
